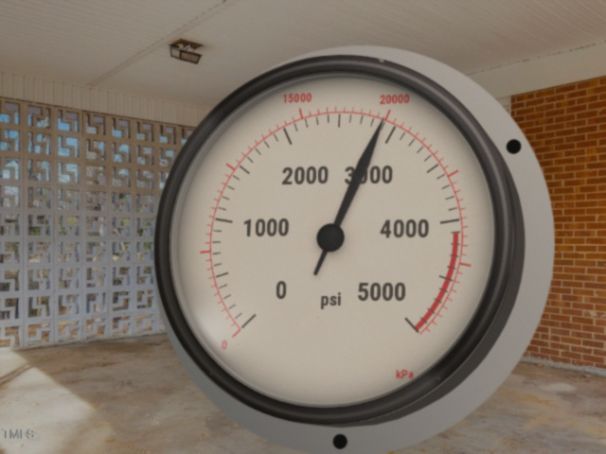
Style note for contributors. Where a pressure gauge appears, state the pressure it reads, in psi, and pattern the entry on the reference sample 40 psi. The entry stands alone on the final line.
2900 psi
